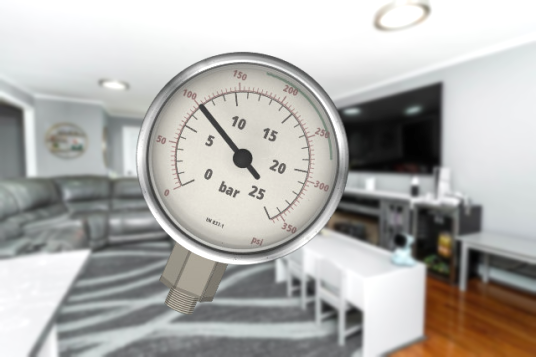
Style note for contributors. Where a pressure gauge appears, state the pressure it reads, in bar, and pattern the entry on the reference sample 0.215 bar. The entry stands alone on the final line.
7 bar
